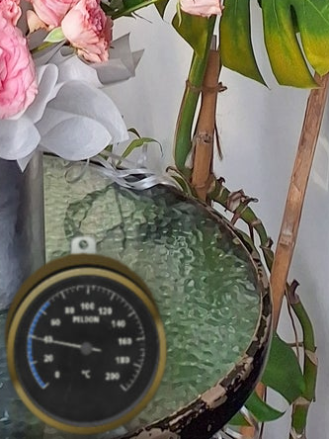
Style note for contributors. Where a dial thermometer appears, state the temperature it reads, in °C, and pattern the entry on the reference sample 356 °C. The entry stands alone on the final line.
40 °C
